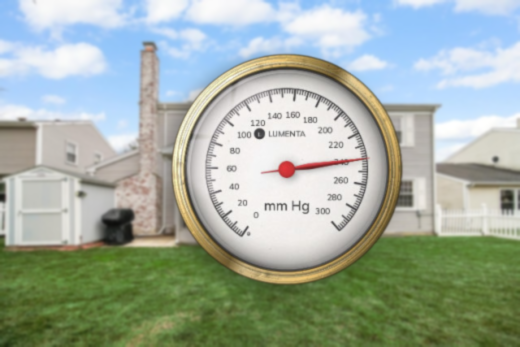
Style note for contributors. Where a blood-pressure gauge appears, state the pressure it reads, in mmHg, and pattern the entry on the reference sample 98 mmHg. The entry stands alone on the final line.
240 mmHg
